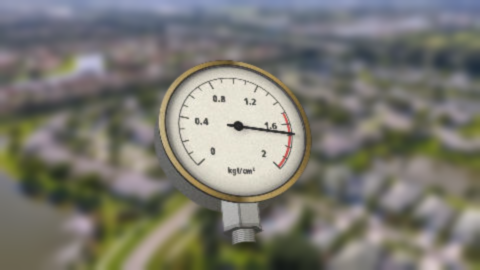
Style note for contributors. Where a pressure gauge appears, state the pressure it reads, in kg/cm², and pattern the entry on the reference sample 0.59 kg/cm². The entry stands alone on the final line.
1.7 kg/cm²
